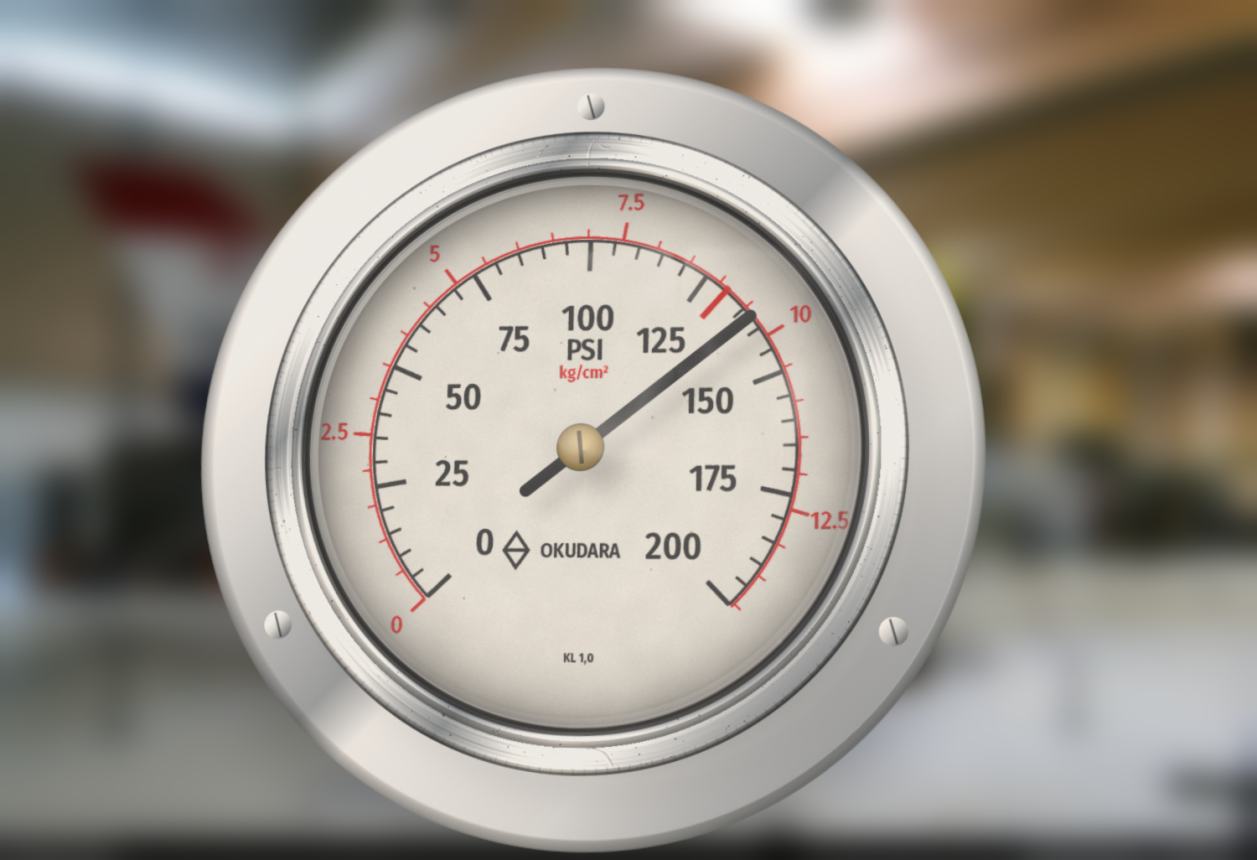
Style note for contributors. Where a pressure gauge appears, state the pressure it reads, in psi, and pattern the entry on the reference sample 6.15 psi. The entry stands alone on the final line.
137.5 psi
